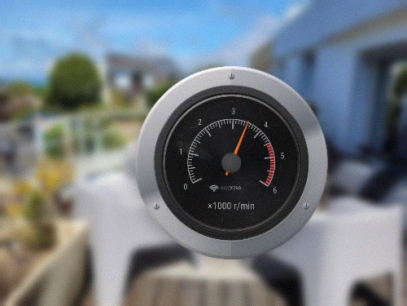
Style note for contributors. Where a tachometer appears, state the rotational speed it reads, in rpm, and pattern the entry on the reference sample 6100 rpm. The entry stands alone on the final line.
3500 rpm
